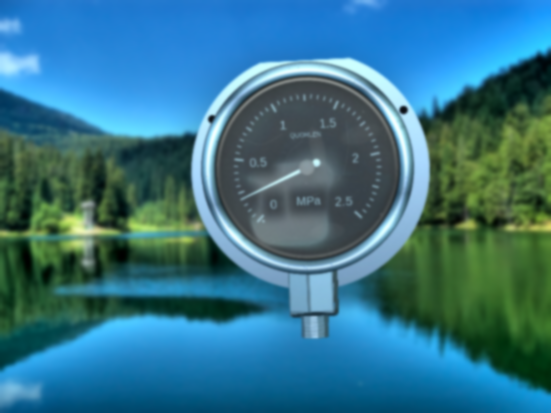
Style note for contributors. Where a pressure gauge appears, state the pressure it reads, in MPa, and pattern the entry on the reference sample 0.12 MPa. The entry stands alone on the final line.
0.2 MPa
